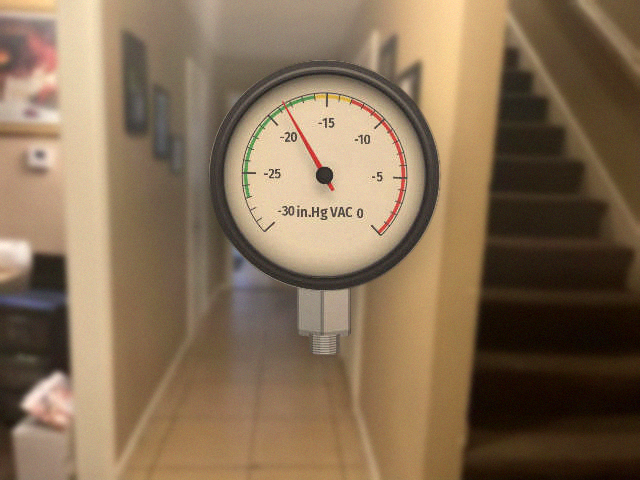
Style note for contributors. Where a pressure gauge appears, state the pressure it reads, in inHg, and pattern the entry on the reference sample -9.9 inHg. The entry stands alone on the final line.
-18.5 inHg
